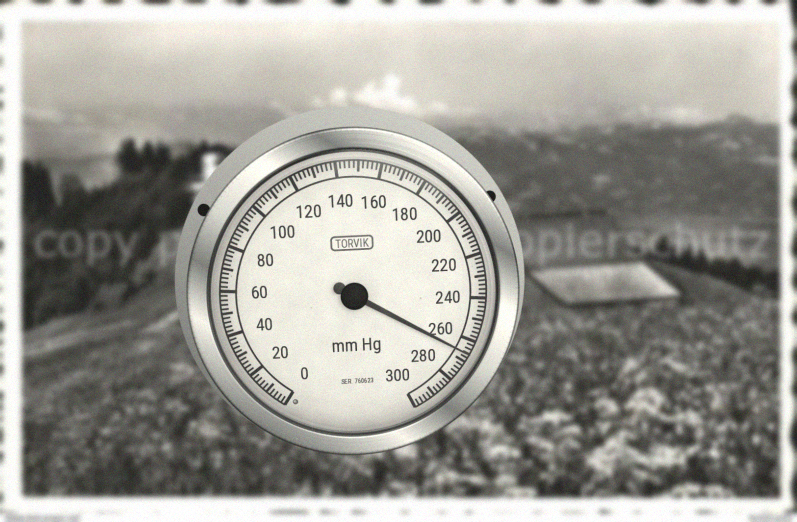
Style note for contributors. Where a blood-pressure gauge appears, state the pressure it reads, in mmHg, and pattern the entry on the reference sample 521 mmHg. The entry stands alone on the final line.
266 mmHg
